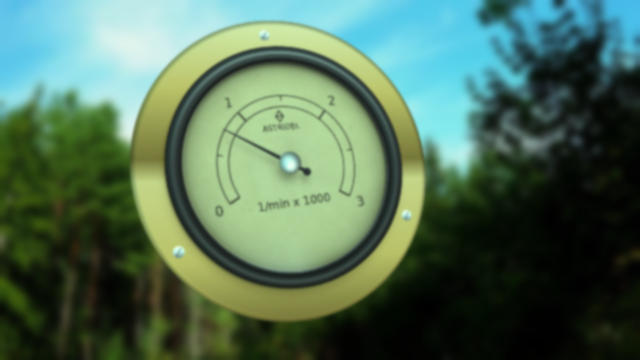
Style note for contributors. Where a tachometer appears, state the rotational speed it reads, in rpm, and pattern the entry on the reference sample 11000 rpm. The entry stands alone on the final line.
750 rpm
